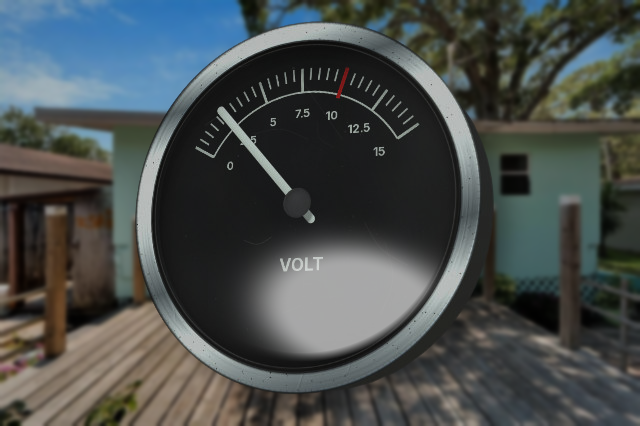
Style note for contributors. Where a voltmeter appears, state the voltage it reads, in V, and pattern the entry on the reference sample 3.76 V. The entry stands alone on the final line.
2.5 V
